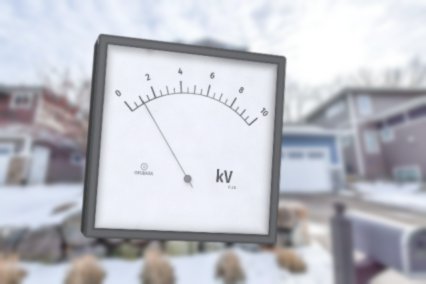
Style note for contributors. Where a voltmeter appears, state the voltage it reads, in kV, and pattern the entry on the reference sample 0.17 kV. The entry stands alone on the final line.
1 kV
